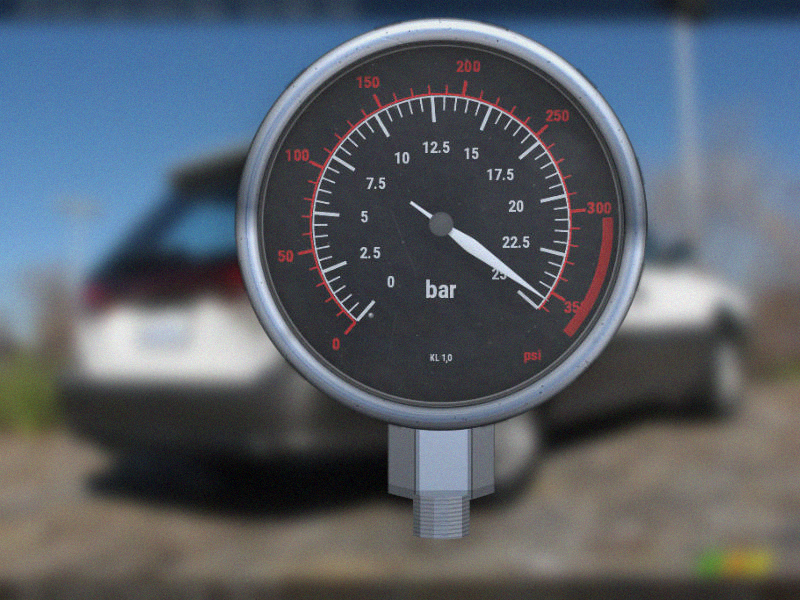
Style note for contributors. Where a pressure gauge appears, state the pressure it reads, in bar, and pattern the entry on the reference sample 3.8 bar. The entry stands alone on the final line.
24.5 bar
